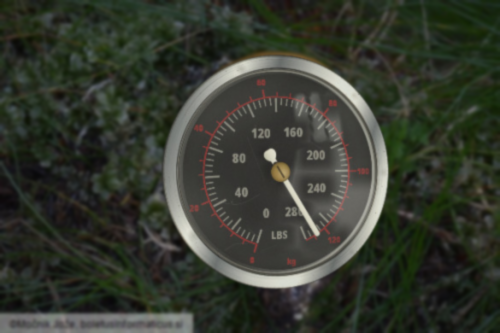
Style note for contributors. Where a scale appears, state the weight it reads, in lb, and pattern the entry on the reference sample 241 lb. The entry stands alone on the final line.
272 lb
